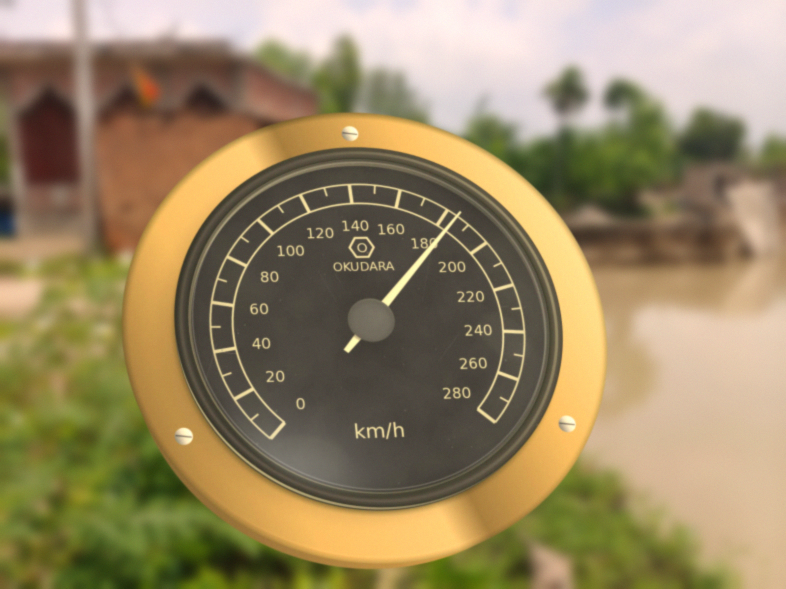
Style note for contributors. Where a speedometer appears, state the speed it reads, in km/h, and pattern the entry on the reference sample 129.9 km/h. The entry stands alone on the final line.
185 km/h
